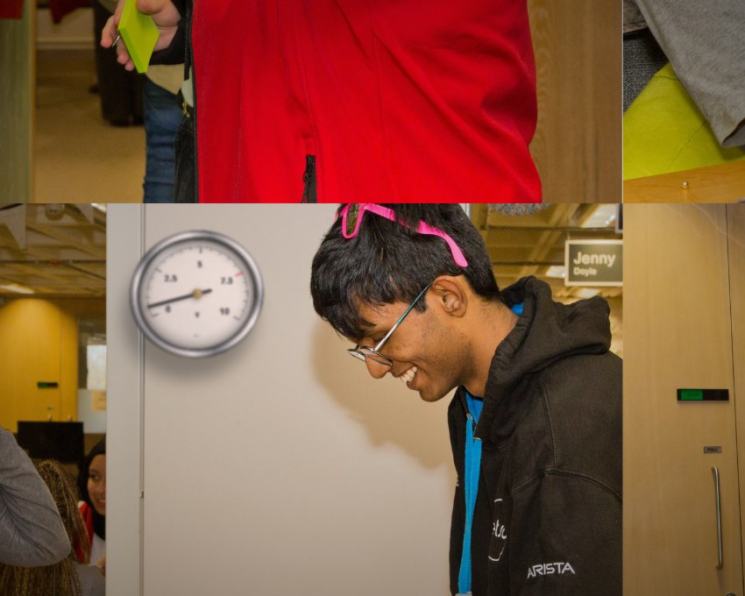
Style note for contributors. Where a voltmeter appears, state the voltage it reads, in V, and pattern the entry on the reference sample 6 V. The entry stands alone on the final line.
0.5 V
